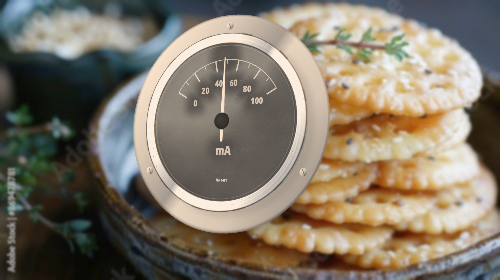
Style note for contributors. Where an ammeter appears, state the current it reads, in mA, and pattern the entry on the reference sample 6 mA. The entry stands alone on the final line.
50 mA
